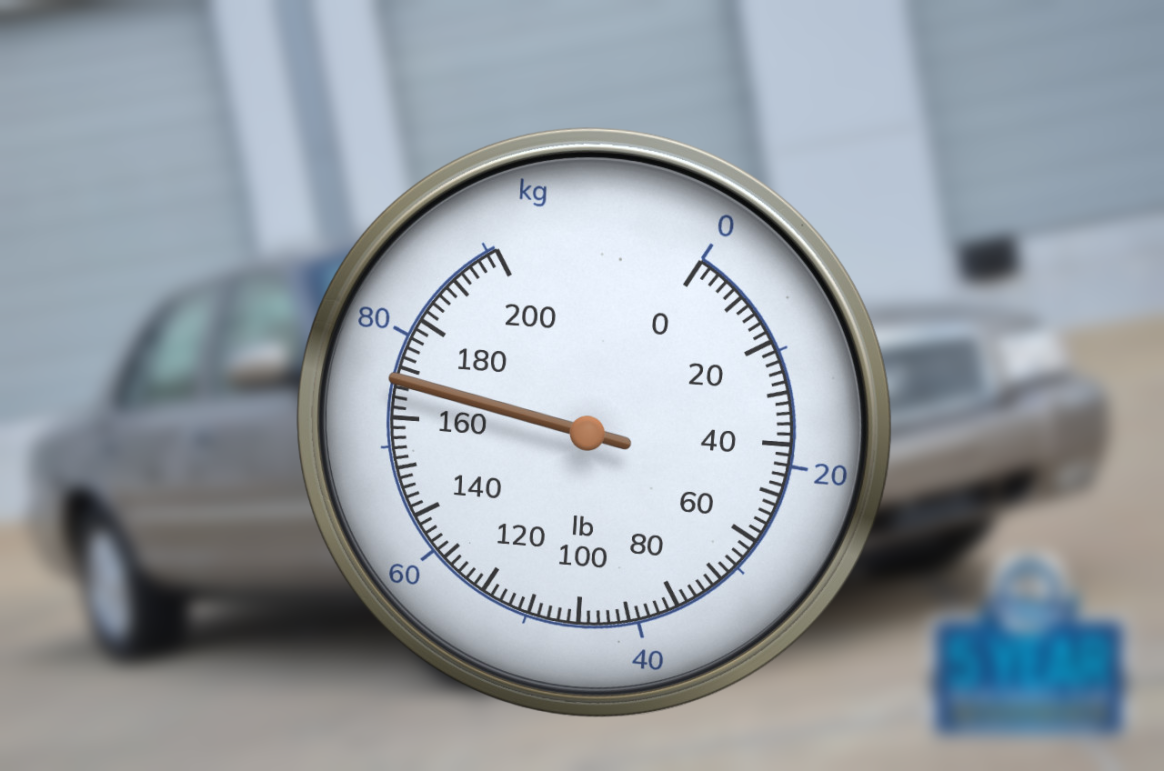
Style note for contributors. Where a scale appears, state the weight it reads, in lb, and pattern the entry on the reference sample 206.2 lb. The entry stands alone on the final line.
168 lb
